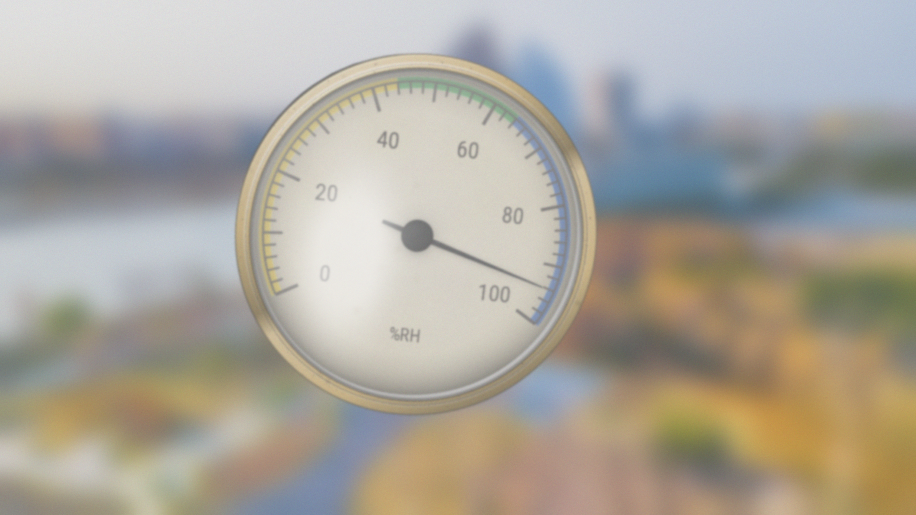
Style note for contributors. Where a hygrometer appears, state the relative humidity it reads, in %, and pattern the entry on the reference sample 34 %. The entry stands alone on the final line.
94 %
